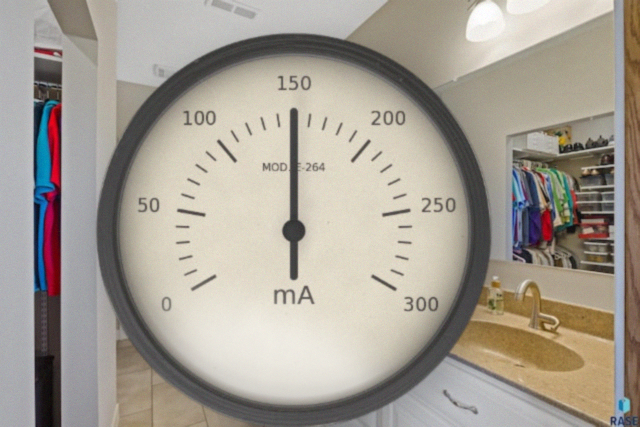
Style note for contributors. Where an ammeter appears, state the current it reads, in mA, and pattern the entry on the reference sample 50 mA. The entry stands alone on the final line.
150 mA
